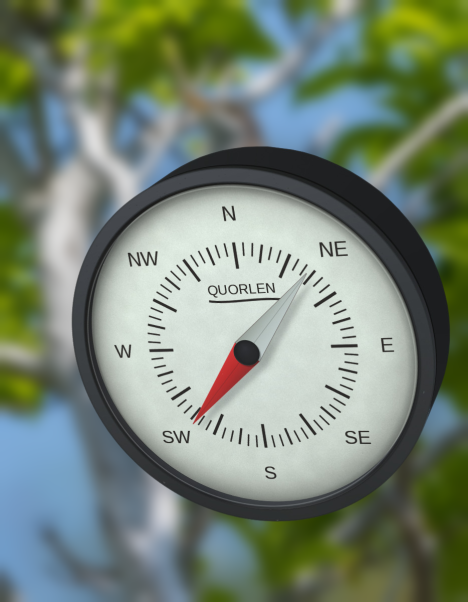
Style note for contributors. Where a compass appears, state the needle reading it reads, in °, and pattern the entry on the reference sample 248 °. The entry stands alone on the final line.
222.5 °
